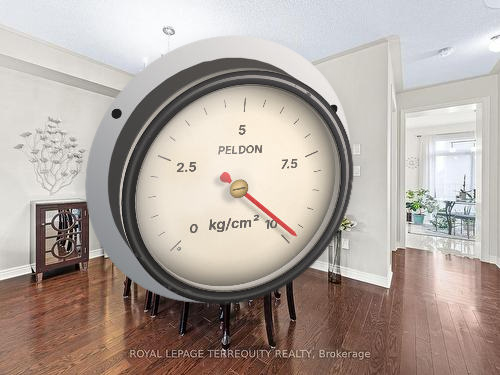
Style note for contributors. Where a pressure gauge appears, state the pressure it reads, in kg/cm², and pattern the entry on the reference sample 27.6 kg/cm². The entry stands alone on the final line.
9.75 kg/cm²
